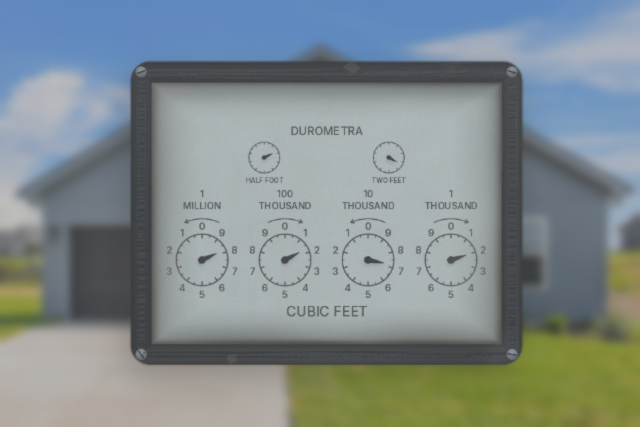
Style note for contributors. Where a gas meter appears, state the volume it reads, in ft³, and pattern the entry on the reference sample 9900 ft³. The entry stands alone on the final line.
817200 ft³
